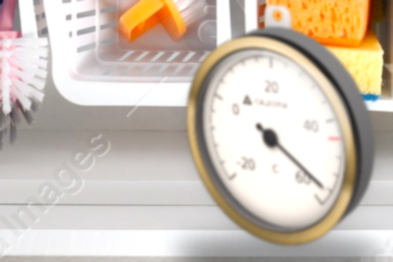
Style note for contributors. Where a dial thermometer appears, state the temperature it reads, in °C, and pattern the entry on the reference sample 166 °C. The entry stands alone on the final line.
56 °C
